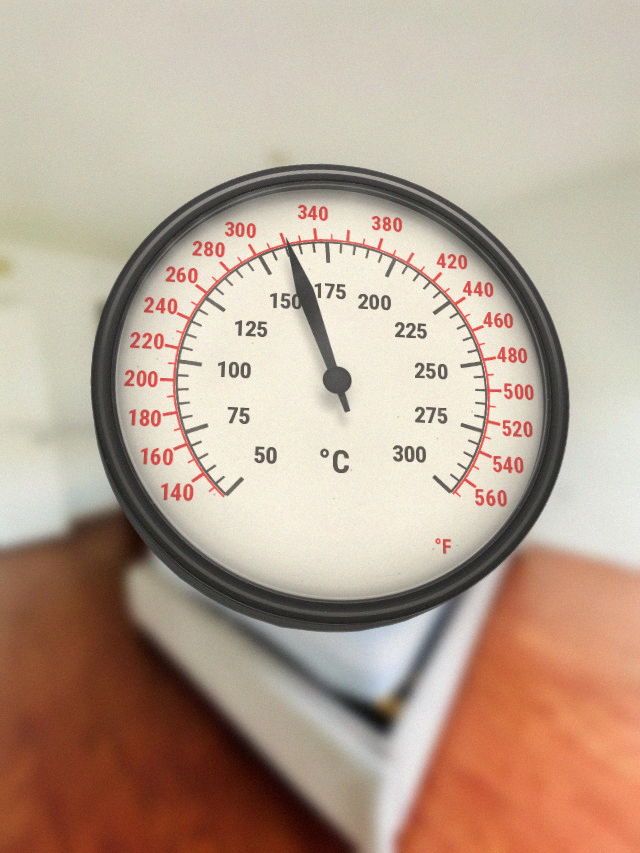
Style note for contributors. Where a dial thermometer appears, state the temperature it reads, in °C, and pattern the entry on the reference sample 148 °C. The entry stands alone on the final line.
160 °C
